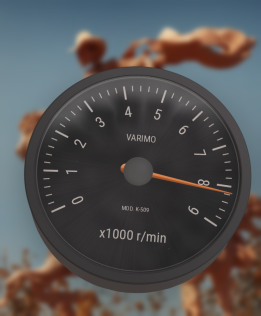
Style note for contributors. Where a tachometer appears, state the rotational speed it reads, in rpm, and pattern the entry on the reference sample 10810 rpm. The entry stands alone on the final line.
8200 rpm
